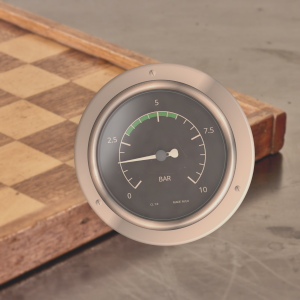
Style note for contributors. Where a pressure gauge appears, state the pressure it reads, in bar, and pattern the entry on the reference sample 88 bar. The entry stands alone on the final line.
1.5 bar
